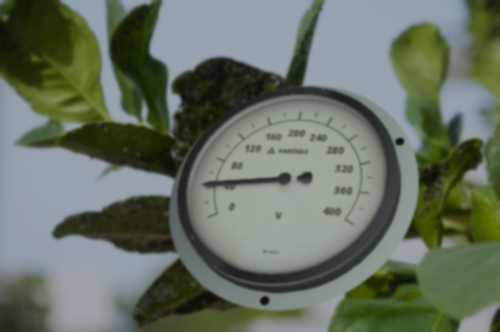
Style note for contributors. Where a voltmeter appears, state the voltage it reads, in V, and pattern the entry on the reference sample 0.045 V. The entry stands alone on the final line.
40 V
